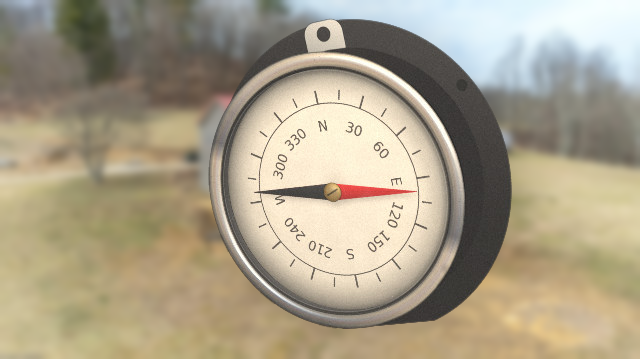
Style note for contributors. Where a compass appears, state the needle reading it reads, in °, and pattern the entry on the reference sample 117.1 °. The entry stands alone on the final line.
97.5 °
